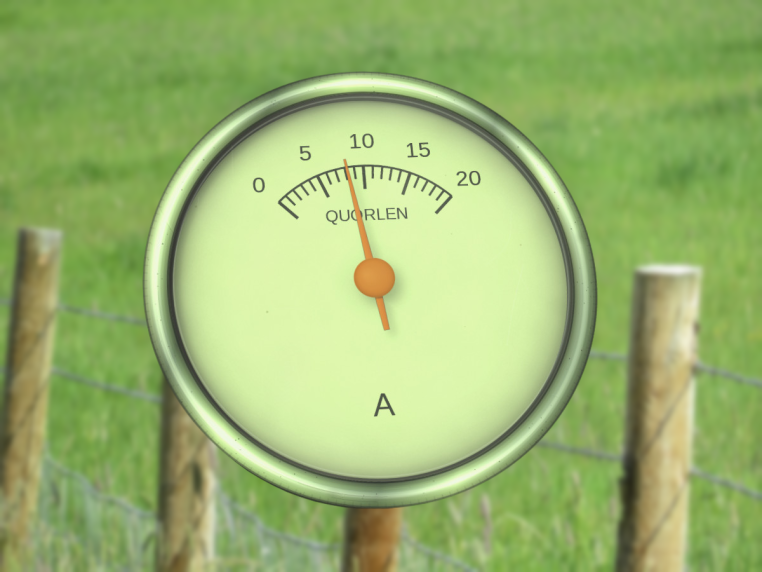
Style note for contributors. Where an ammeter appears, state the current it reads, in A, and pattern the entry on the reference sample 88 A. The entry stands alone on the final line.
8 A
